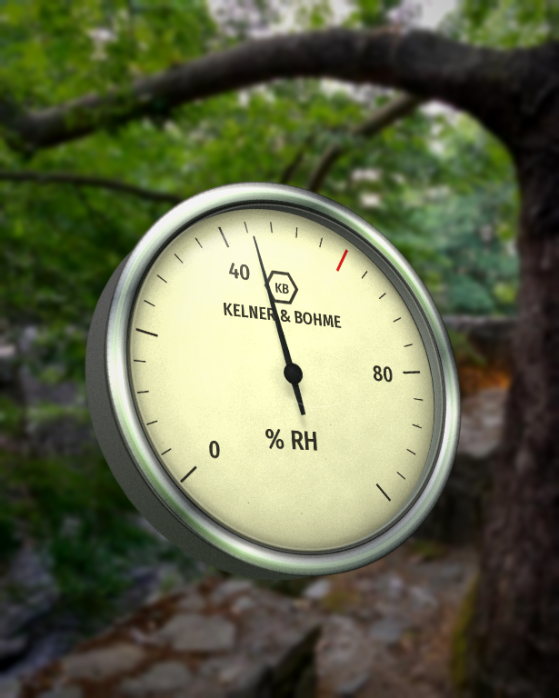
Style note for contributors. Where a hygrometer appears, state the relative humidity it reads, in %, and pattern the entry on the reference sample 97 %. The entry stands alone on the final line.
44 %
